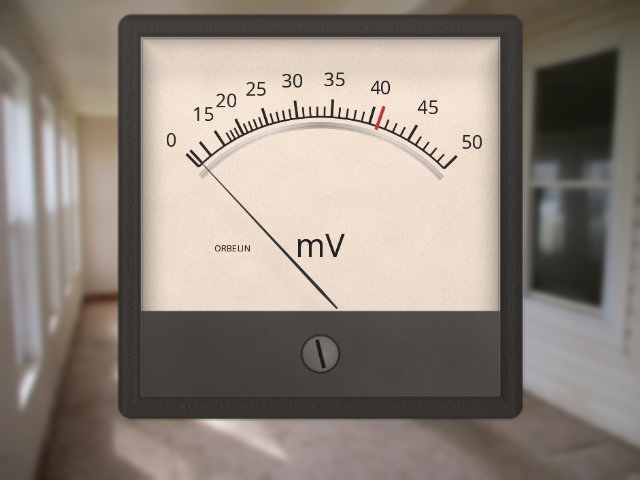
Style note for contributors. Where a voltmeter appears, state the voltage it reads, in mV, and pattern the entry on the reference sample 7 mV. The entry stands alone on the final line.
5 mV
